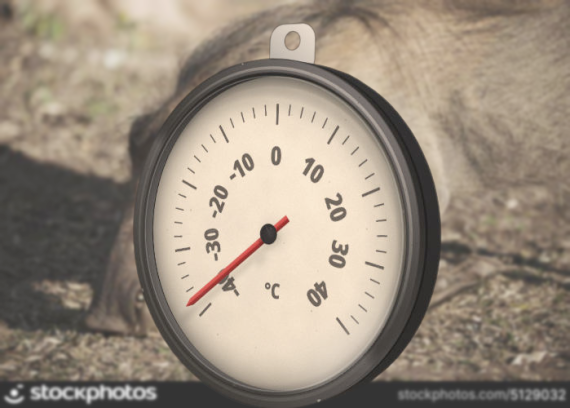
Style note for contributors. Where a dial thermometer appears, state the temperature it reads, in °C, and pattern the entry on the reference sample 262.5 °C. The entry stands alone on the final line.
-38 °C
